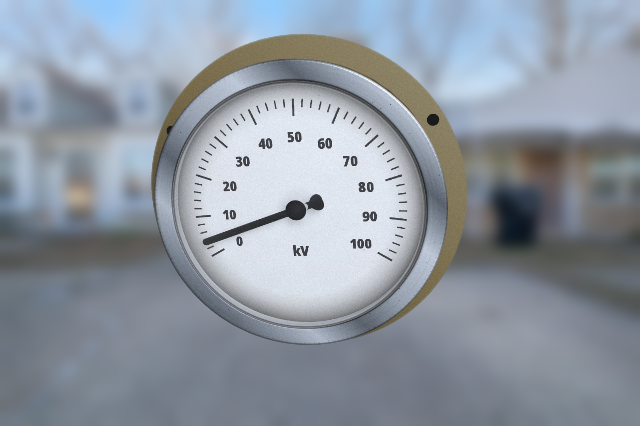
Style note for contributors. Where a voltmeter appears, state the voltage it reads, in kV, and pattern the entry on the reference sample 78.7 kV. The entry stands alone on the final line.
4 kV
